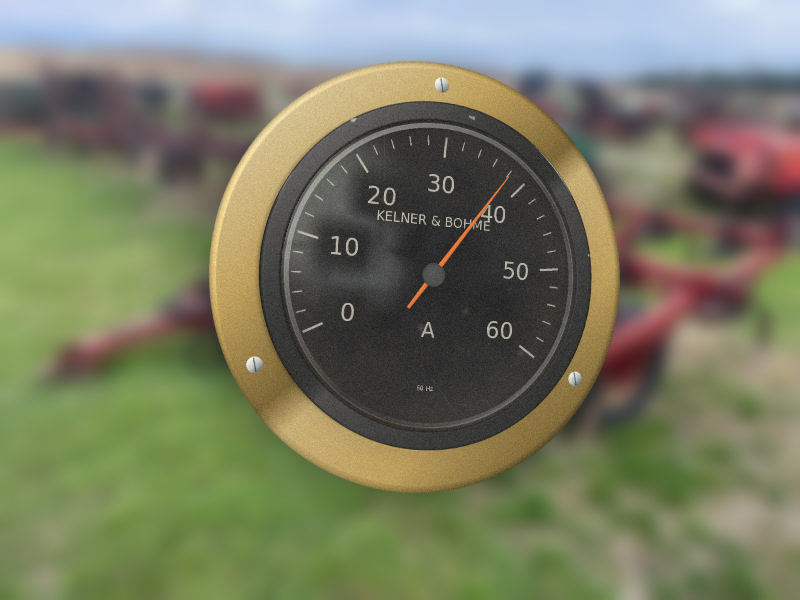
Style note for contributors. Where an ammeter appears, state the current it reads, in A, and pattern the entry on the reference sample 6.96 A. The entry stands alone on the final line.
38 A
